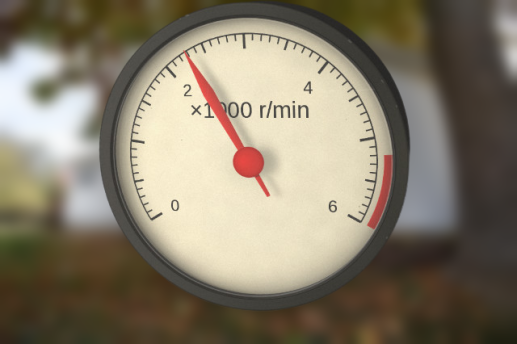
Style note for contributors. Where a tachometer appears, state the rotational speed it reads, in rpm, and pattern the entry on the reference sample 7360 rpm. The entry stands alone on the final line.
2300 rpm
